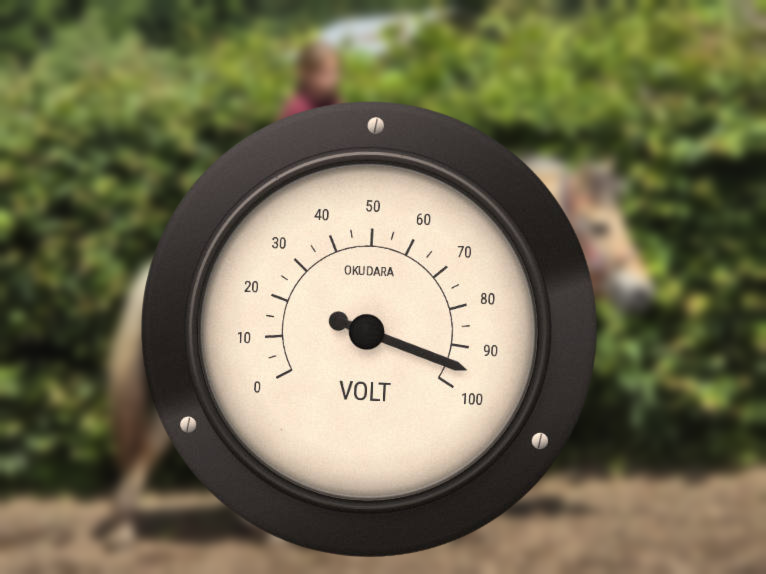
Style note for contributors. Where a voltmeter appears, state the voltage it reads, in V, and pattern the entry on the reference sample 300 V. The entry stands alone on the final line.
95 V
